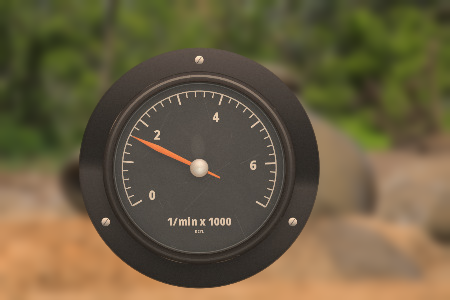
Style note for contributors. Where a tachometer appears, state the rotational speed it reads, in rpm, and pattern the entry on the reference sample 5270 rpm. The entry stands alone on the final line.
1600 rpm
